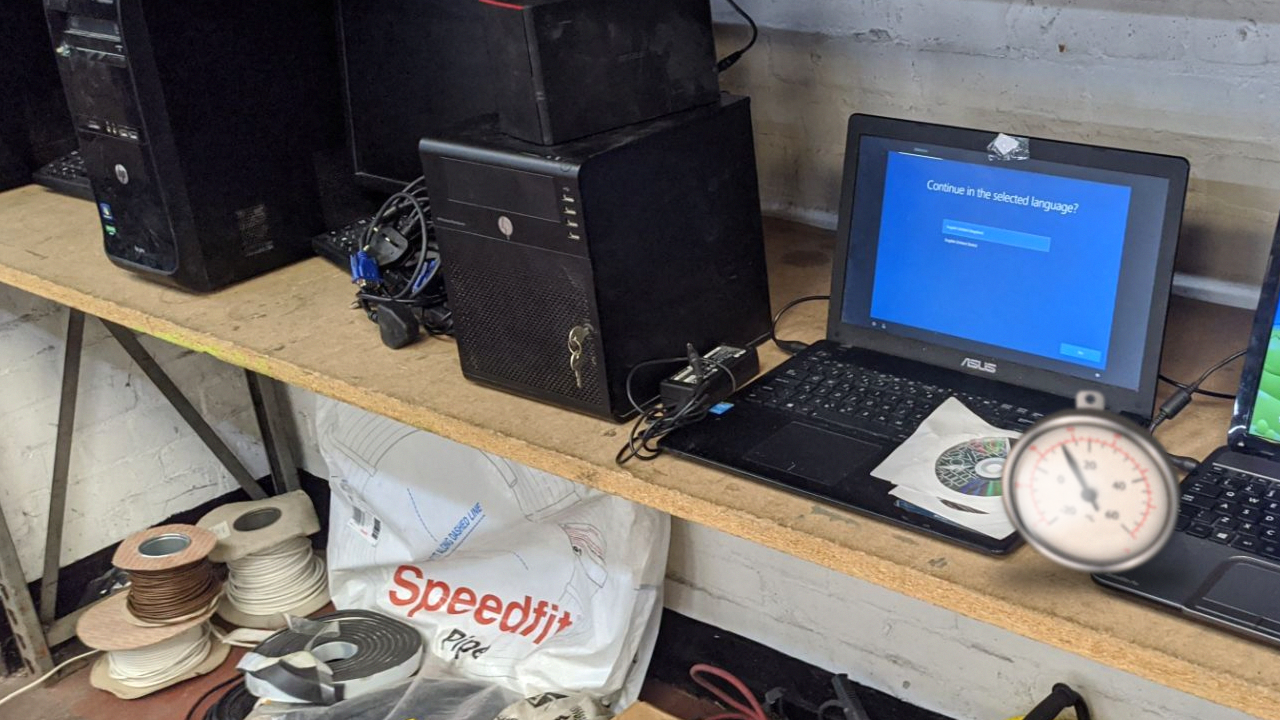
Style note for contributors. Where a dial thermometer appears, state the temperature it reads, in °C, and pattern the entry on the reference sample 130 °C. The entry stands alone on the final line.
12 °C
